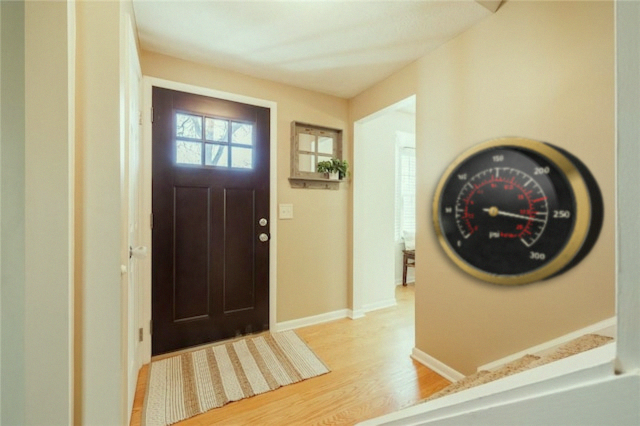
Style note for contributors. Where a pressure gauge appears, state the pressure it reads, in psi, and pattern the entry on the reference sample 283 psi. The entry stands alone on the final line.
260 psi
